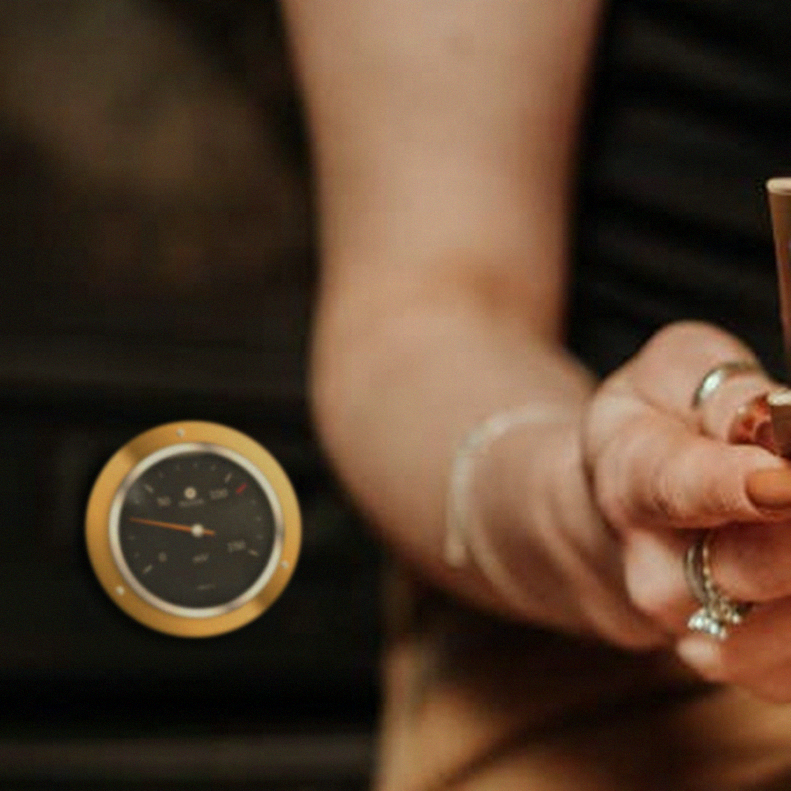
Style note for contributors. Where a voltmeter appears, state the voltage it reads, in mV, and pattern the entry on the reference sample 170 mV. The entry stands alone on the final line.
30 mV
